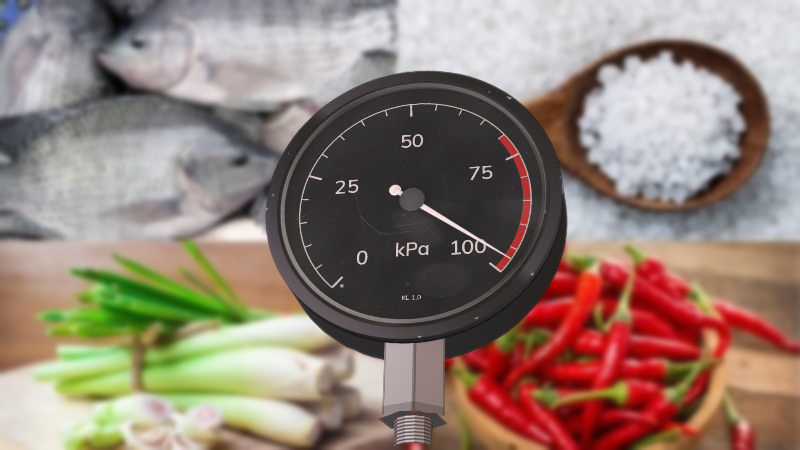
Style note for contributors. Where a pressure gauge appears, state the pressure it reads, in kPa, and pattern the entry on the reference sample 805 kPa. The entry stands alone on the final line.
97.5 kPa
